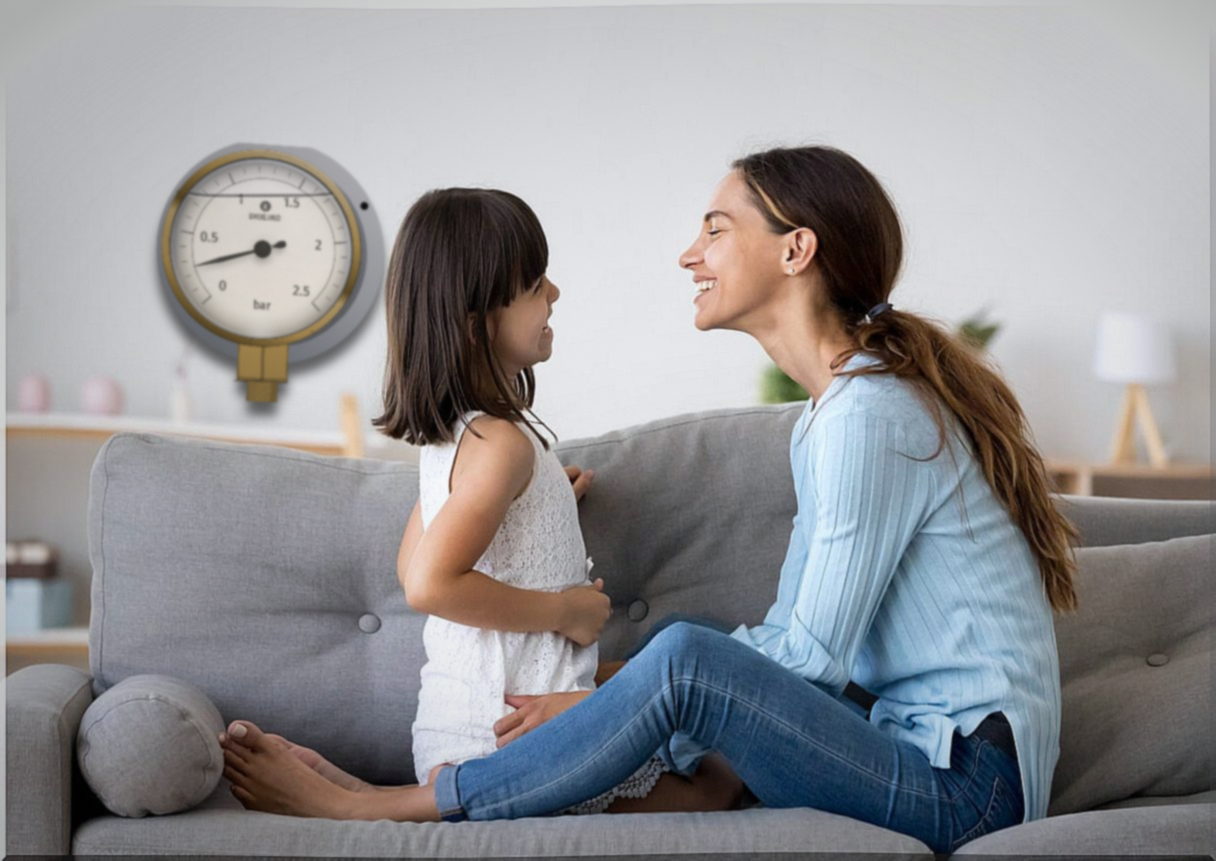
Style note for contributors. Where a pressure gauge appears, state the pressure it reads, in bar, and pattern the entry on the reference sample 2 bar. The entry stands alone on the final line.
0.25 bar
